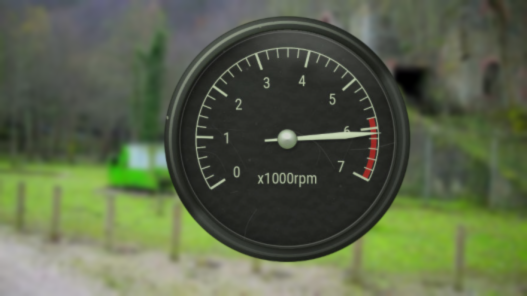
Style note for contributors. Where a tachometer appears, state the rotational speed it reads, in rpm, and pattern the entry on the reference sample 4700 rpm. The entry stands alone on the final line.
6100 rpm
